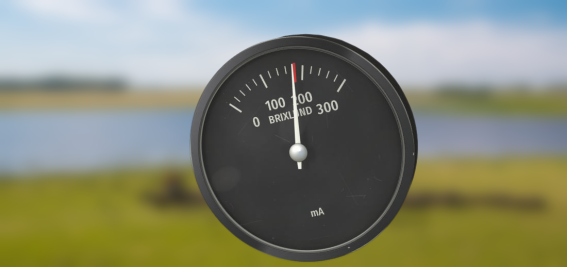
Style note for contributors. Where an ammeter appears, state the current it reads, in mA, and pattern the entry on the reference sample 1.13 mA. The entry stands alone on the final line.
180 mA
